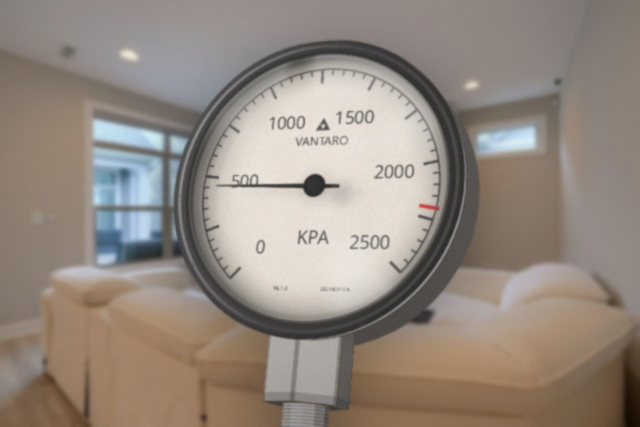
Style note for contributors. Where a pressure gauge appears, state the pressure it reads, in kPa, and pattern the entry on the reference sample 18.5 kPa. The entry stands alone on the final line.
450 kPa
